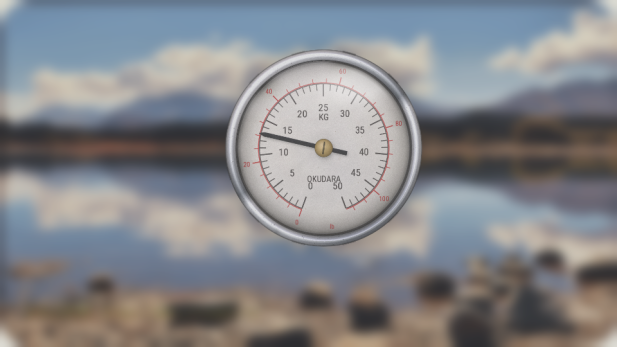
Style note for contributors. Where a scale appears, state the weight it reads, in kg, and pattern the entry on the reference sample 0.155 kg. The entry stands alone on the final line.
13 kg
